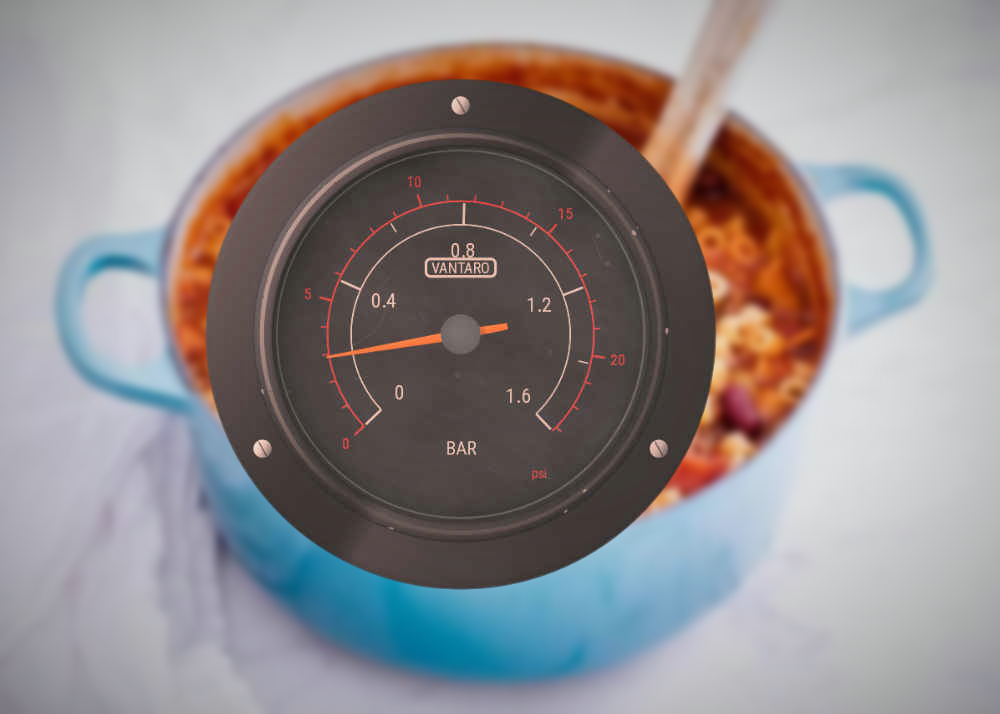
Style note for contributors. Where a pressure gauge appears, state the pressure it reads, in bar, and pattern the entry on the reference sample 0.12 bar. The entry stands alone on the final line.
0.2 bar
